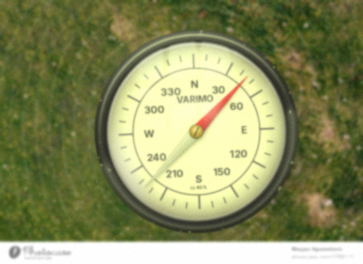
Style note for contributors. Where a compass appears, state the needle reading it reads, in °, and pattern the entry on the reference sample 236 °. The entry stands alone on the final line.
45 °
